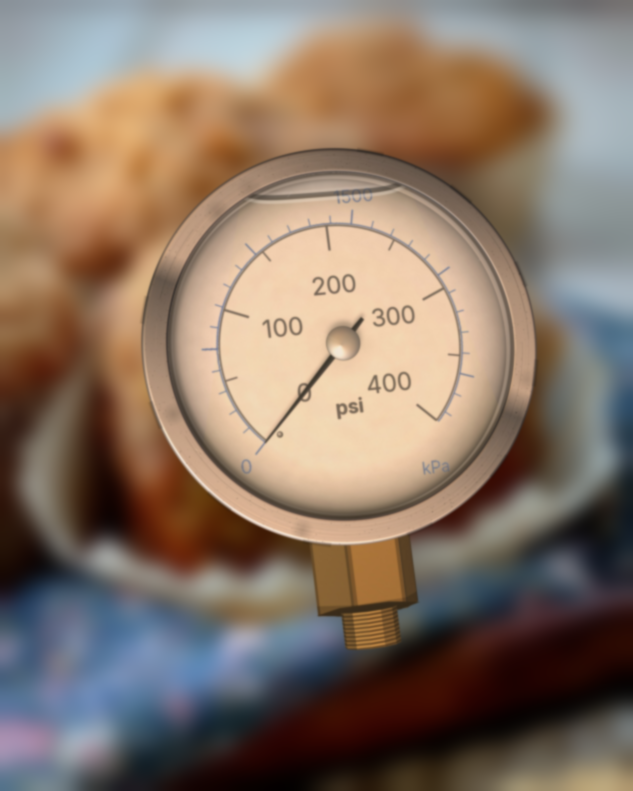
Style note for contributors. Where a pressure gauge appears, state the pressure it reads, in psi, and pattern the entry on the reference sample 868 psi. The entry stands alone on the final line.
0 psi
